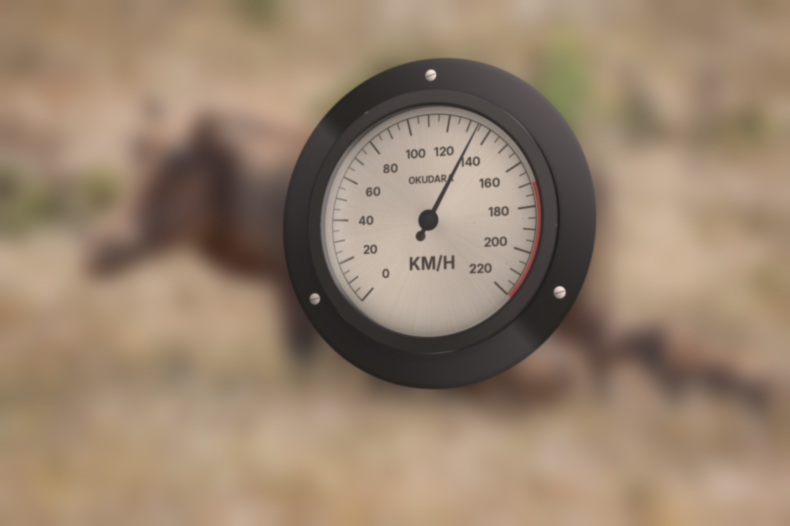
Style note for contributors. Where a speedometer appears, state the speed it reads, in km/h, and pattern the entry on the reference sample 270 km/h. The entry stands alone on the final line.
135 km/h
